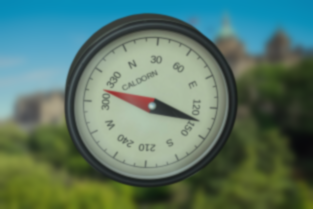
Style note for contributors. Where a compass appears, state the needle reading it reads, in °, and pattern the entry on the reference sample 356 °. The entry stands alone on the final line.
315 °
